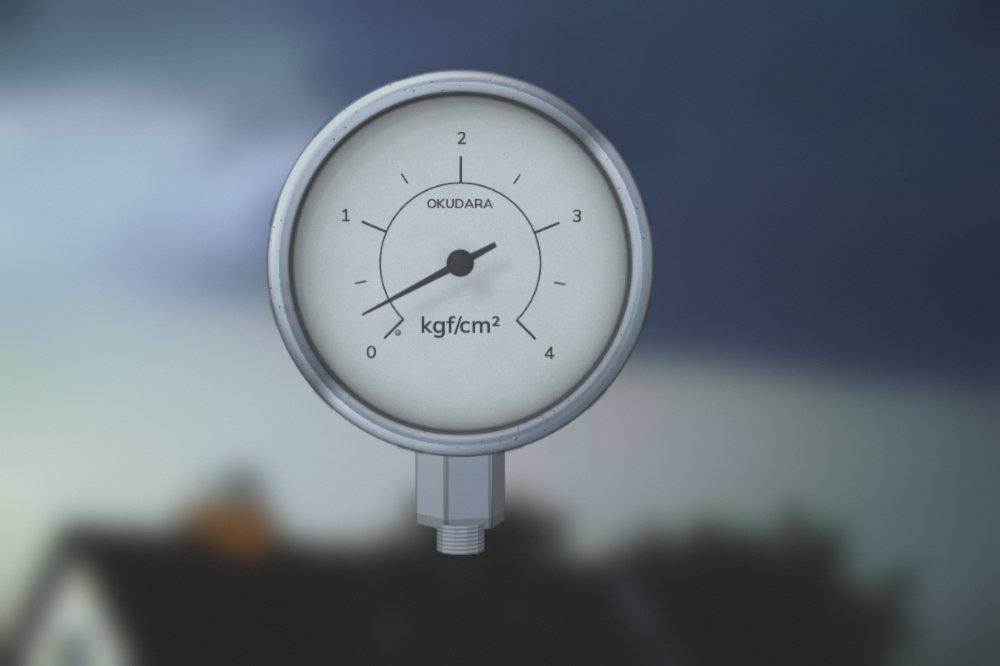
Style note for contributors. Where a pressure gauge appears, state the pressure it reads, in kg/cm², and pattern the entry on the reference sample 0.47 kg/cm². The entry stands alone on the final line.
0.25 kg/cm²
